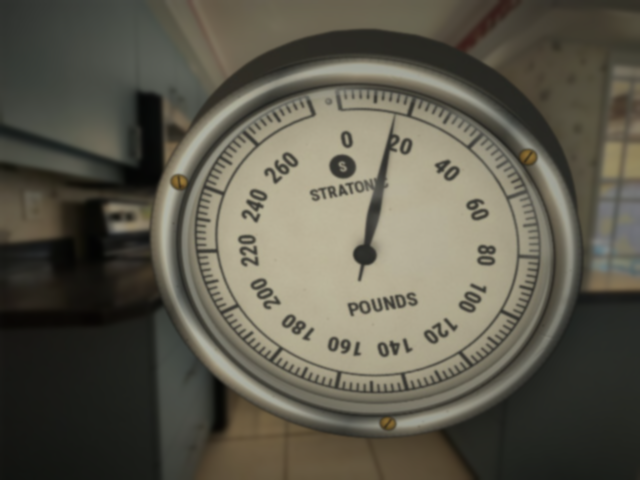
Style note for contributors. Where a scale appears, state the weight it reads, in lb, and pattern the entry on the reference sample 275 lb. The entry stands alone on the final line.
16 lb
